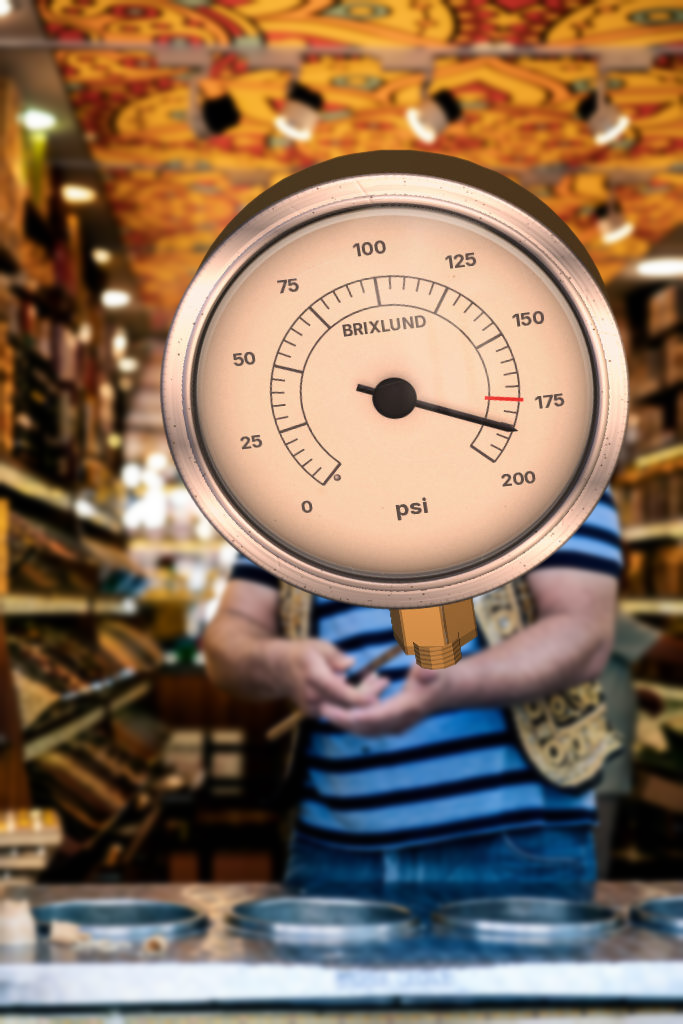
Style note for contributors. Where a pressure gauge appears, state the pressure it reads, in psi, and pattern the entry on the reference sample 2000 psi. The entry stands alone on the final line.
185 psi
